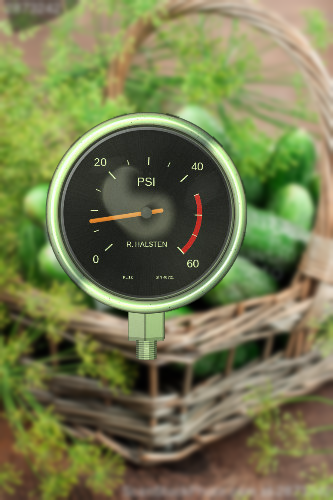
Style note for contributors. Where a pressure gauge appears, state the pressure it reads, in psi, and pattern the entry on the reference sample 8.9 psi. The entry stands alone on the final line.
7.5 psi
